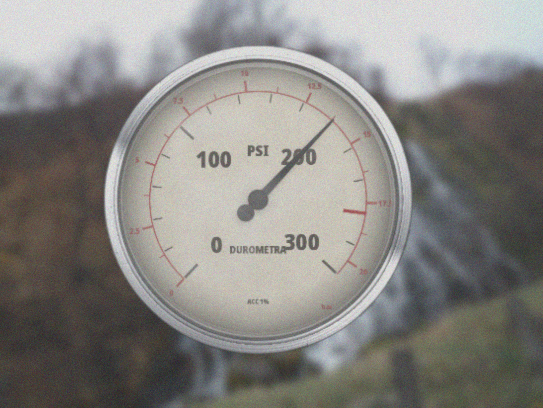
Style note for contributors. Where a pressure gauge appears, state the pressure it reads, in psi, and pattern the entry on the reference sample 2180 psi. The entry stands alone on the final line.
200 psi
